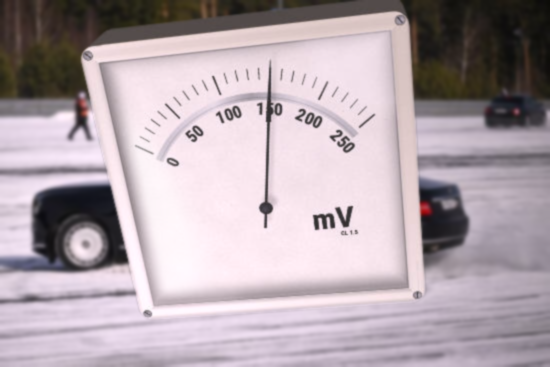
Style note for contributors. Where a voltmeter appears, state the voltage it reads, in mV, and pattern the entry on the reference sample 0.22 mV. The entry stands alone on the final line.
150 mV
